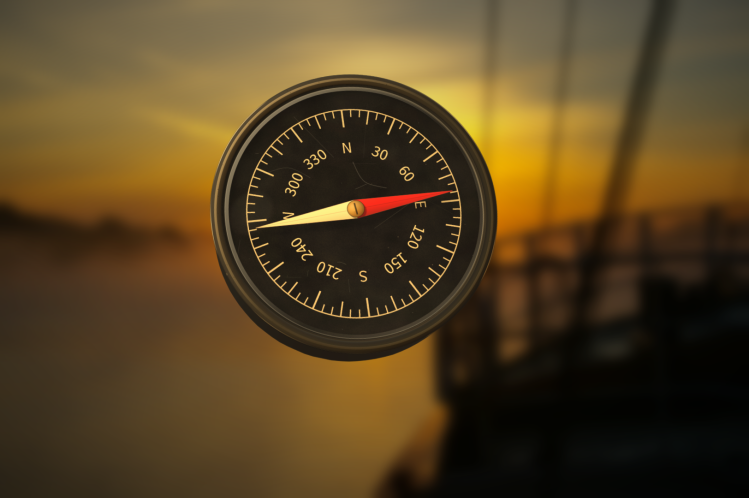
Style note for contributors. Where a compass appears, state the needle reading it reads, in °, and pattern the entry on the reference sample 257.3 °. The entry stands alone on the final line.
85 °
